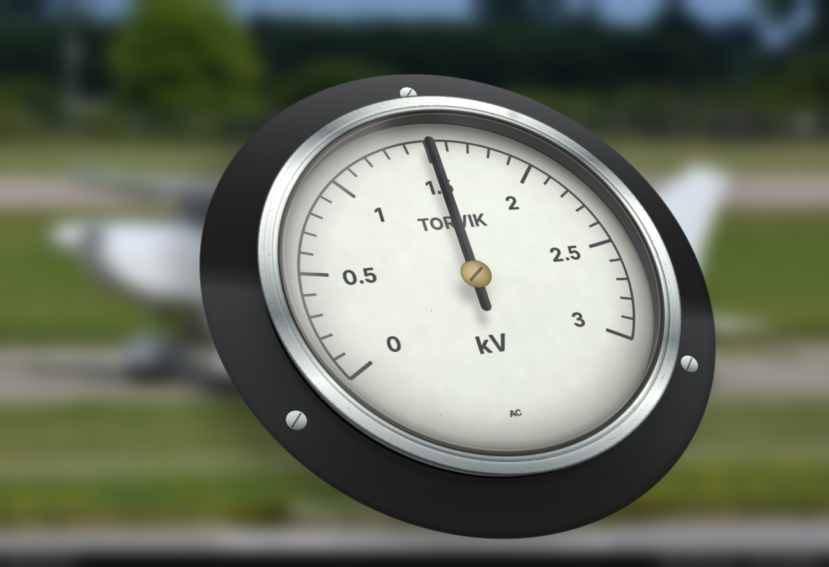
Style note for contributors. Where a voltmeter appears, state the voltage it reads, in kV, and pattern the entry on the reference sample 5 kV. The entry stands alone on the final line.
1.5 kV
